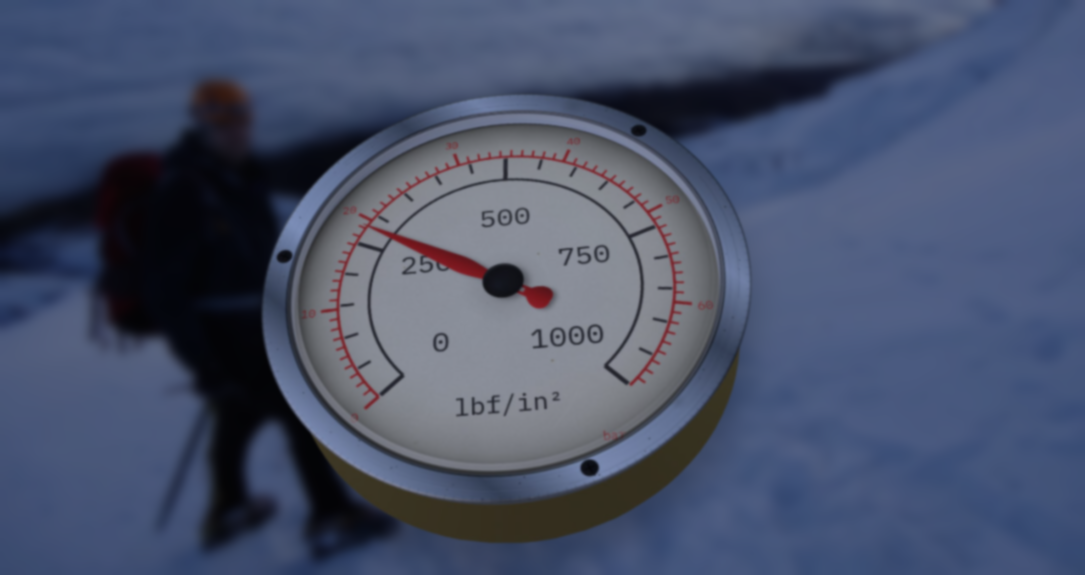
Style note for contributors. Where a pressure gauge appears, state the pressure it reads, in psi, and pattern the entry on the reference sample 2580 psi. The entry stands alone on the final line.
275 psi
